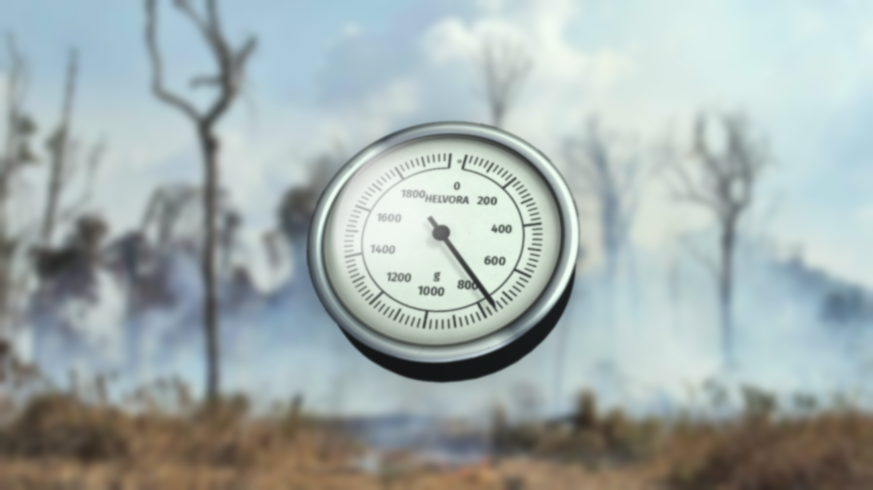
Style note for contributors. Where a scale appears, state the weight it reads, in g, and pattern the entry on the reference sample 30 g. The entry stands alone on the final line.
760 g
